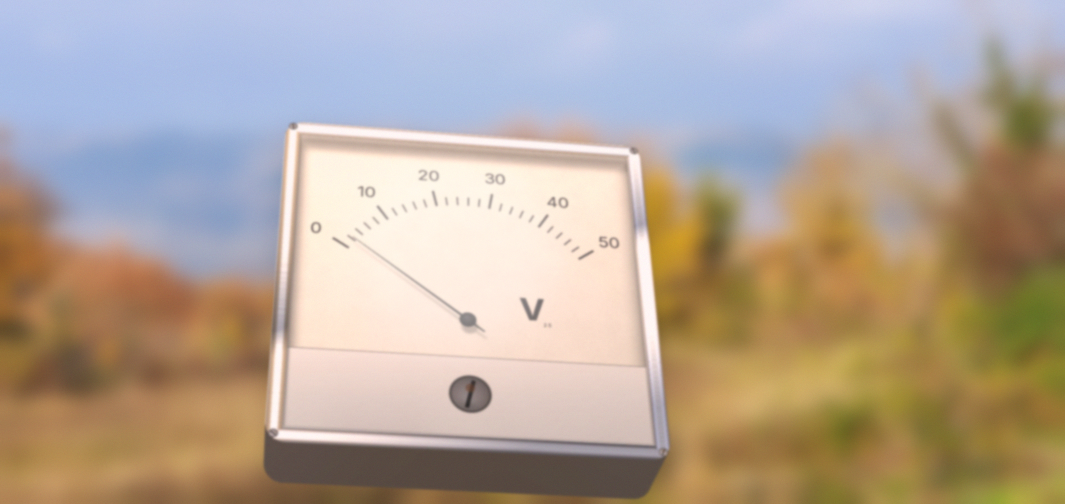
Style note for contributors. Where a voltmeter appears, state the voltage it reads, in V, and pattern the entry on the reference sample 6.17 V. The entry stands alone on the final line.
2 V
